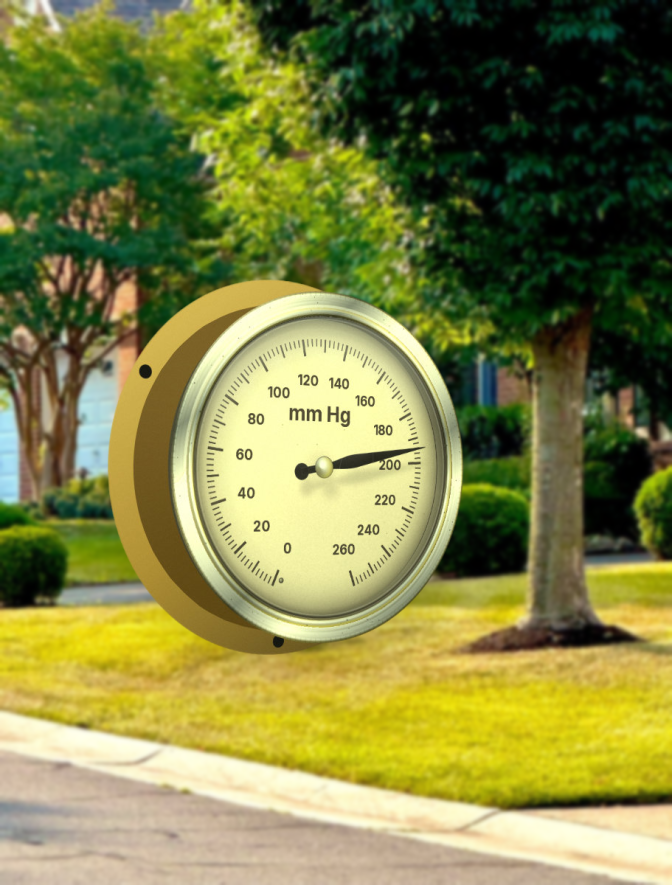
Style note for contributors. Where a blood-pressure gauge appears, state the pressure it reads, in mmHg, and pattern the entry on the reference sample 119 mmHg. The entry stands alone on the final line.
194 mmHg
